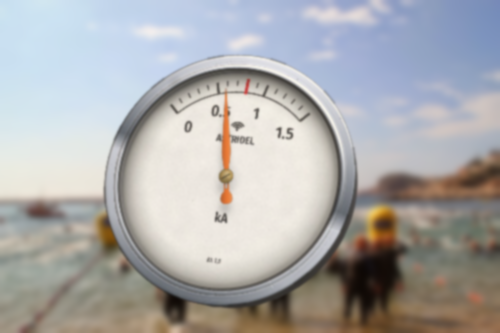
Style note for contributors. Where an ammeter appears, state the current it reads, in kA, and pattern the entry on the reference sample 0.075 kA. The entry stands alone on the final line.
0.6 kA
